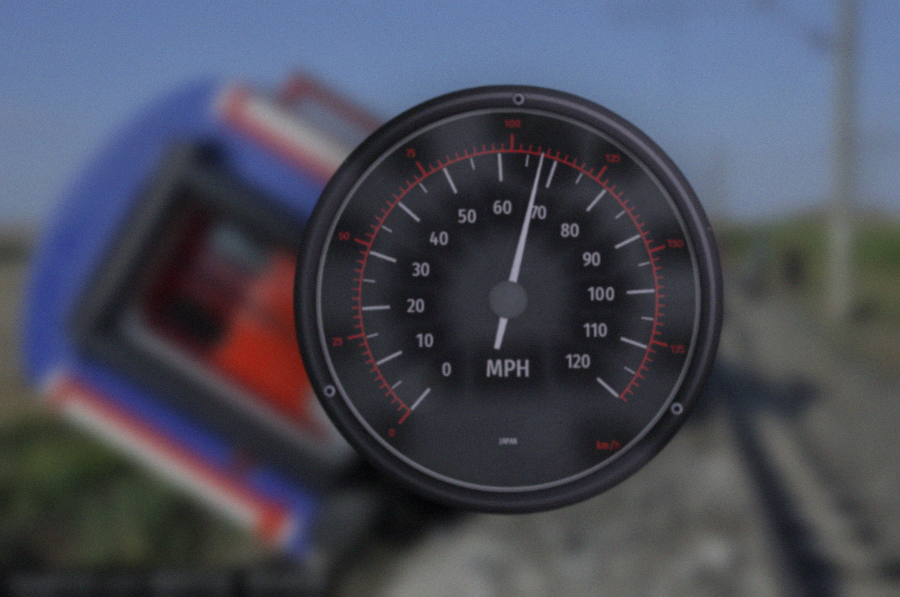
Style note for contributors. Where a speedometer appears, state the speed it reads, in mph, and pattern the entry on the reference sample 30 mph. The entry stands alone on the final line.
67.5 mph
